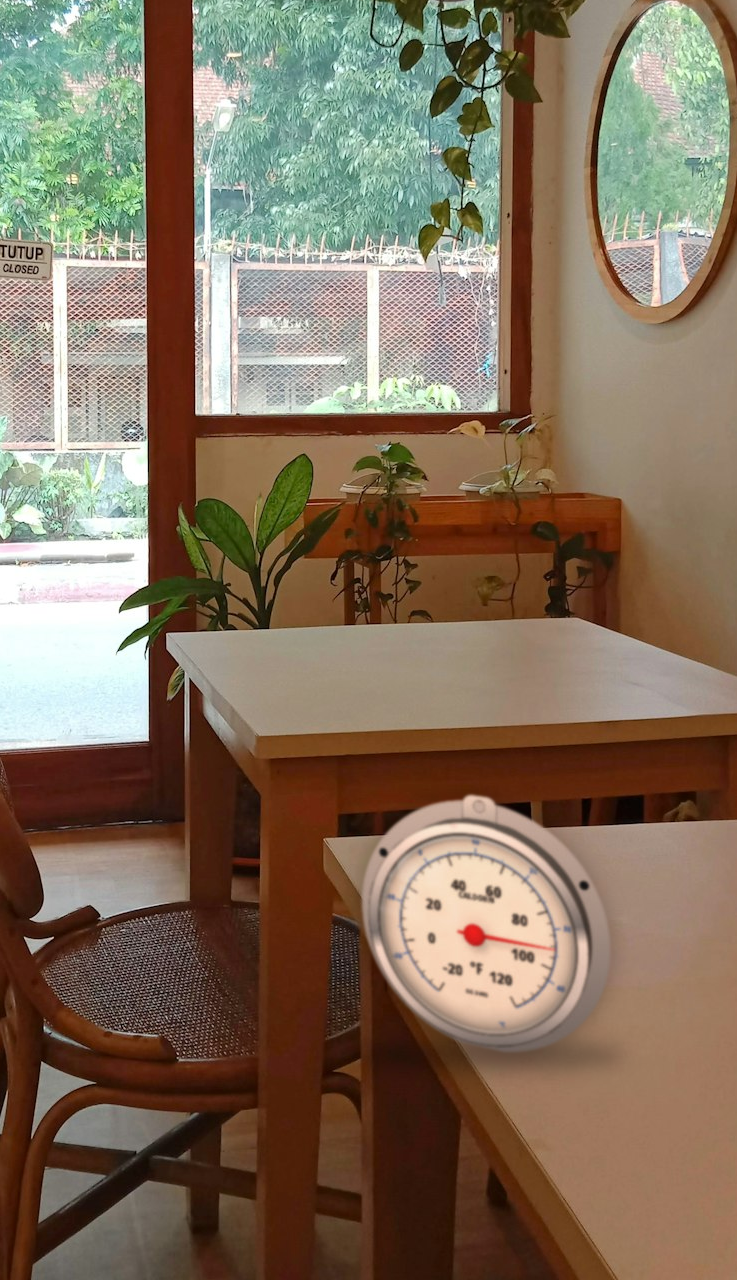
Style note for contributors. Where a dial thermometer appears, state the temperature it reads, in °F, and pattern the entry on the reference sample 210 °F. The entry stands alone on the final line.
92 °F
